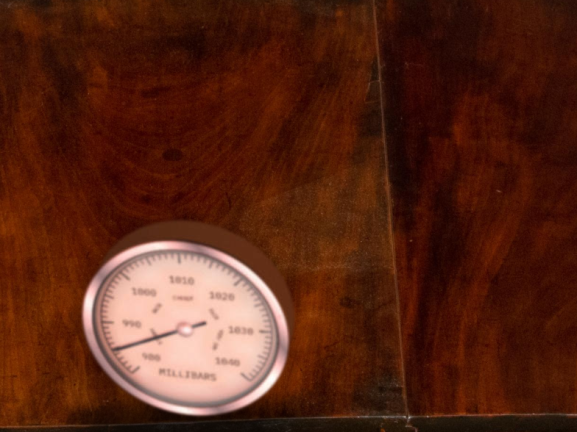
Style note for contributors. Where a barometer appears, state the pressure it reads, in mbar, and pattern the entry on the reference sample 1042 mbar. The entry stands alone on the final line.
985 mbar
